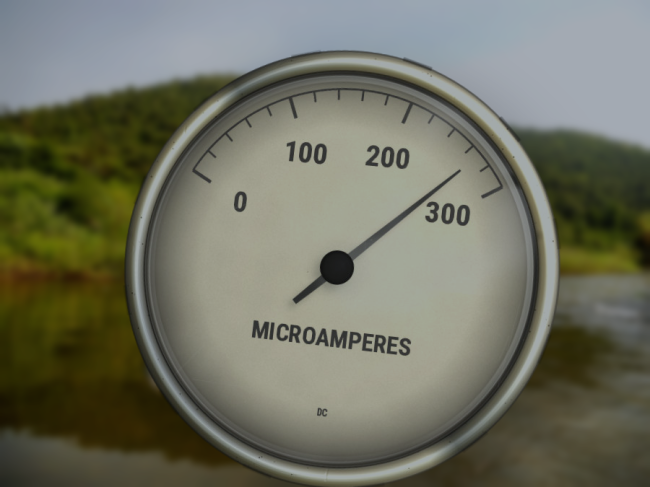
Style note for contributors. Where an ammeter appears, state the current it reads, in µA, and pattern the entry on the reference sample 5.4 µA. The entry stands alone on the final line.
270 µA
